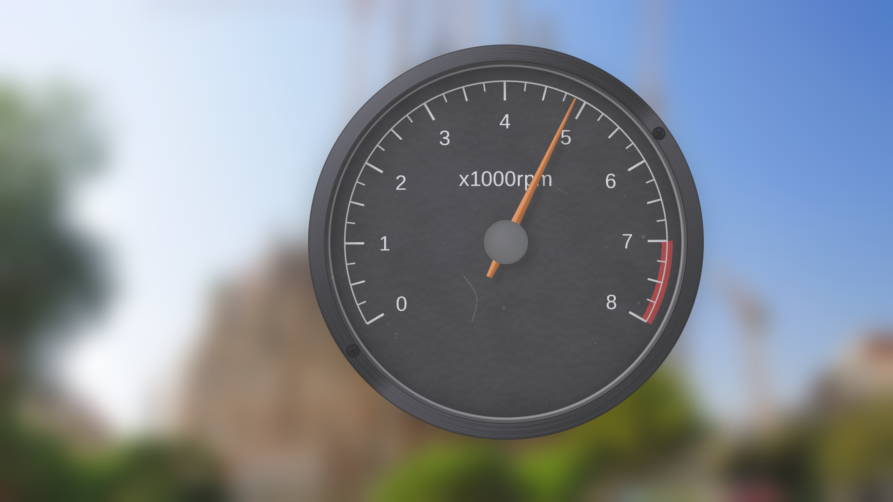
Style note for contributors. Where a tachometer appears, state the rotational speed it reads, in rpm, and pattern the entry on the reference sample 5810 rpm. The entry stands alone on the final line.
4875 rpm
